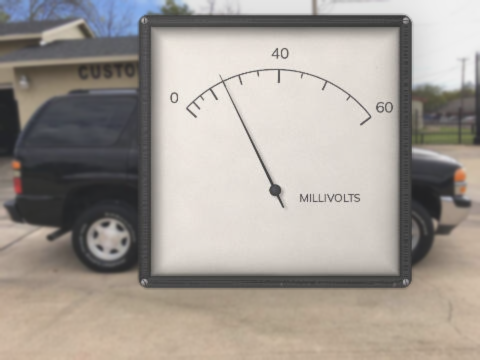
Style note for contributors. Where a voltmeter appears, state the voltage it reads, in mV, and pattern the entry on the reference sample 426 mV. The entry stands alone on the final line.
25 mV
